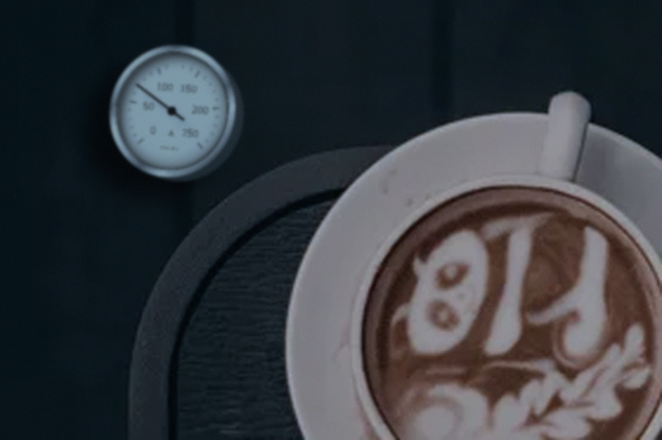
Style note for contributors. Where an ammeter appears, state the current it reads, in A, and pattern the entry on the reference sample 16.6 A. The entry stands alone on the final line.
70 A
